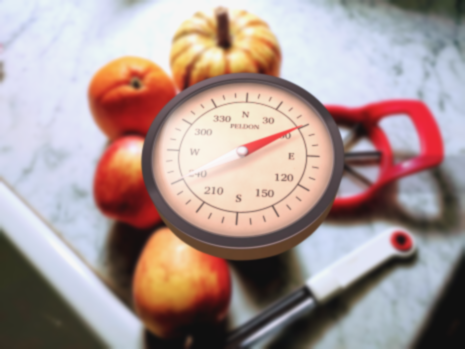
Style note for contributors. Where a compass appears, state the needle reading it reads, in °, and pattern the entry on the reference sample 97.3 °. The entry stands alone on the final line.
60 °
